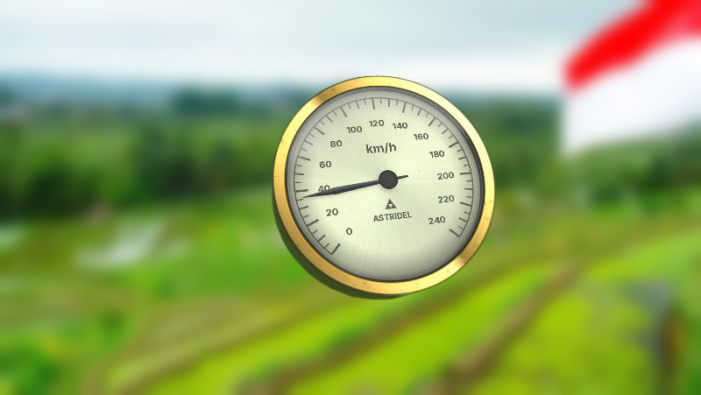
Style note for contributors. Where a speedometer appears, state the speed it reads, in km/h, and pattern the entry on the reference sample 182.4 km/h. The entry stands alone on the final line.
35 km/h
